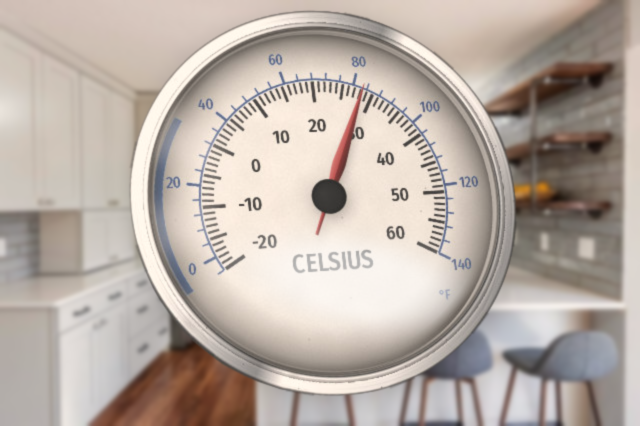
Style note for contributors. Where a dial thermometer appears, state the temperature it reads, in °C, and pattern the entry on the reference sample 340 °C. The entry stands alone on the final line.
28 °C
